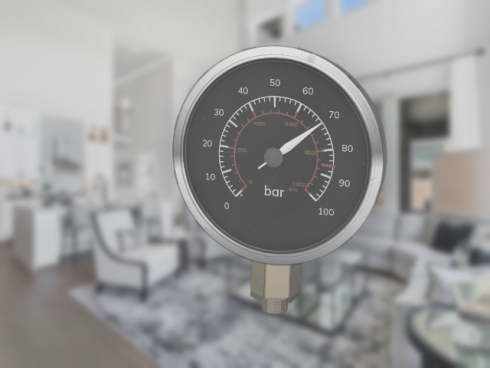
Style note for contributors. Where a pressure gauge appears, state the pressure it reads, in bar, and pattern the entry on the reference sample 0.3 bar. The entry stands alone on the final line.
70 bar
